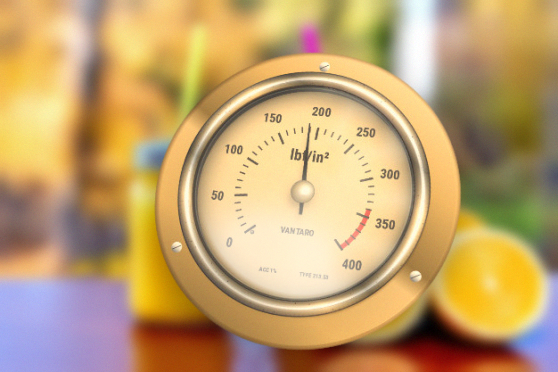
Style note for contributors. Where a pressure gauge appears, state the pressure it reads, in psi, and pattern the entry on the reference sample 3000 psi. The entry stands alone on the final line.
190 psi
